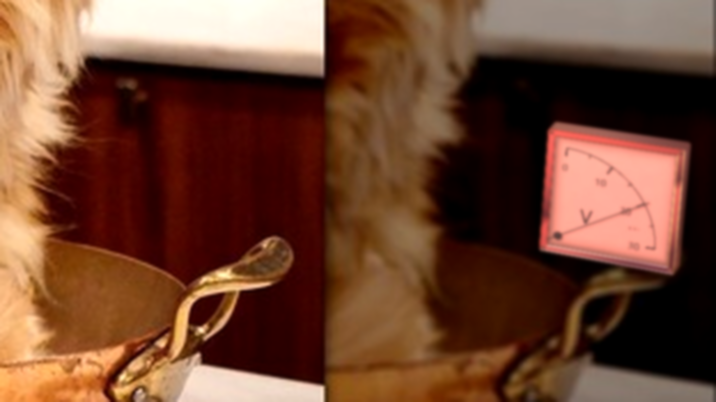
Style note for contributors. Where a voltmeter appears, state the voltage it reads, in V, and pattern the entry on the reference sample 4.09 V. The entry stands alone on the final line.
20 V
